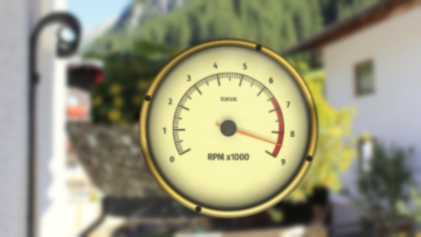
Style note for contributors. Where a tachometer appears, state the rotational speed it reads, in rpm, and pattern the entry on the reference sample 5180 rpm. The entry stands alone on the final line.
8500 rpm
